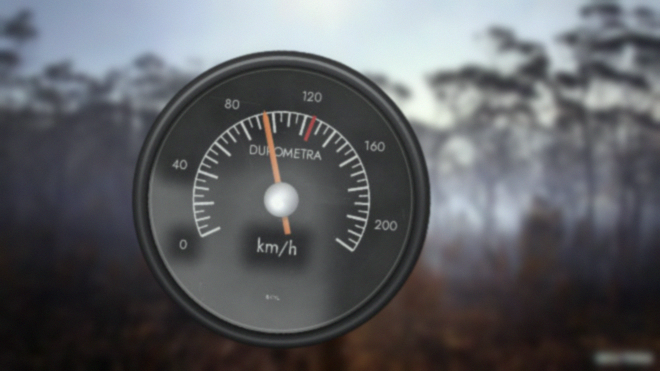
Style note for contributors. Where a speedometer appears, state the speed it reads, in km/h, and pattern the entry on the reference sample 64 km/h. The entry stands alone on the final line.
95 km/h
